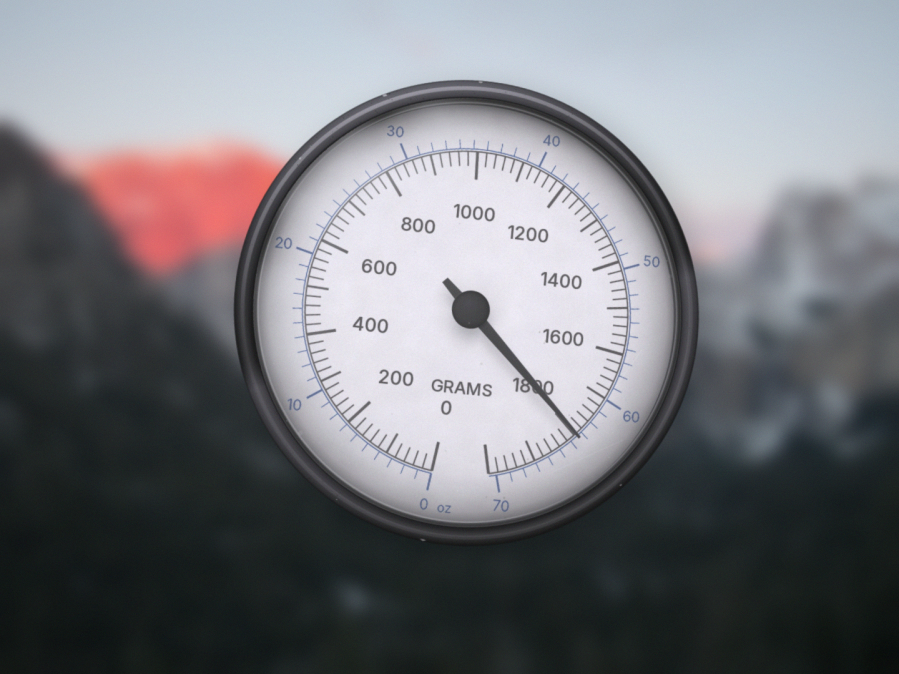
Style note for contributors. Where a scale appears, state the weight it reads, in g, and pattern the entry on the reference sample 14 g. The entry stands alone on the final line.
1800 g
